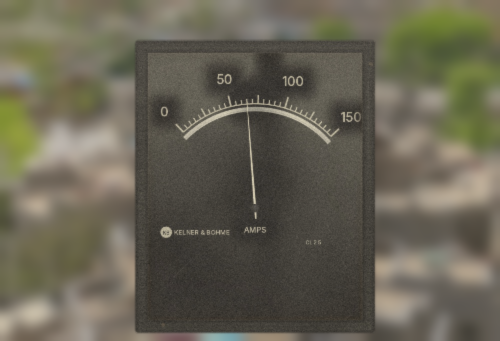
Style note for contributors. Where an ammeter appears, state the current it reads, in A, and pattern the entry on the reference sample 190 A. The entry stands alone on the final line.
65 A
